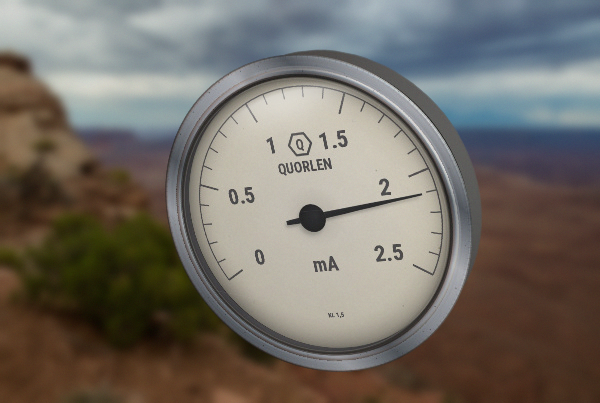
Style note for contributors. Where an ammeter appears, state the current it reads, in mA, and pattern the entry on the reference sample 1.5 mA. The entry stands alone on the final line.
2.1 mA
